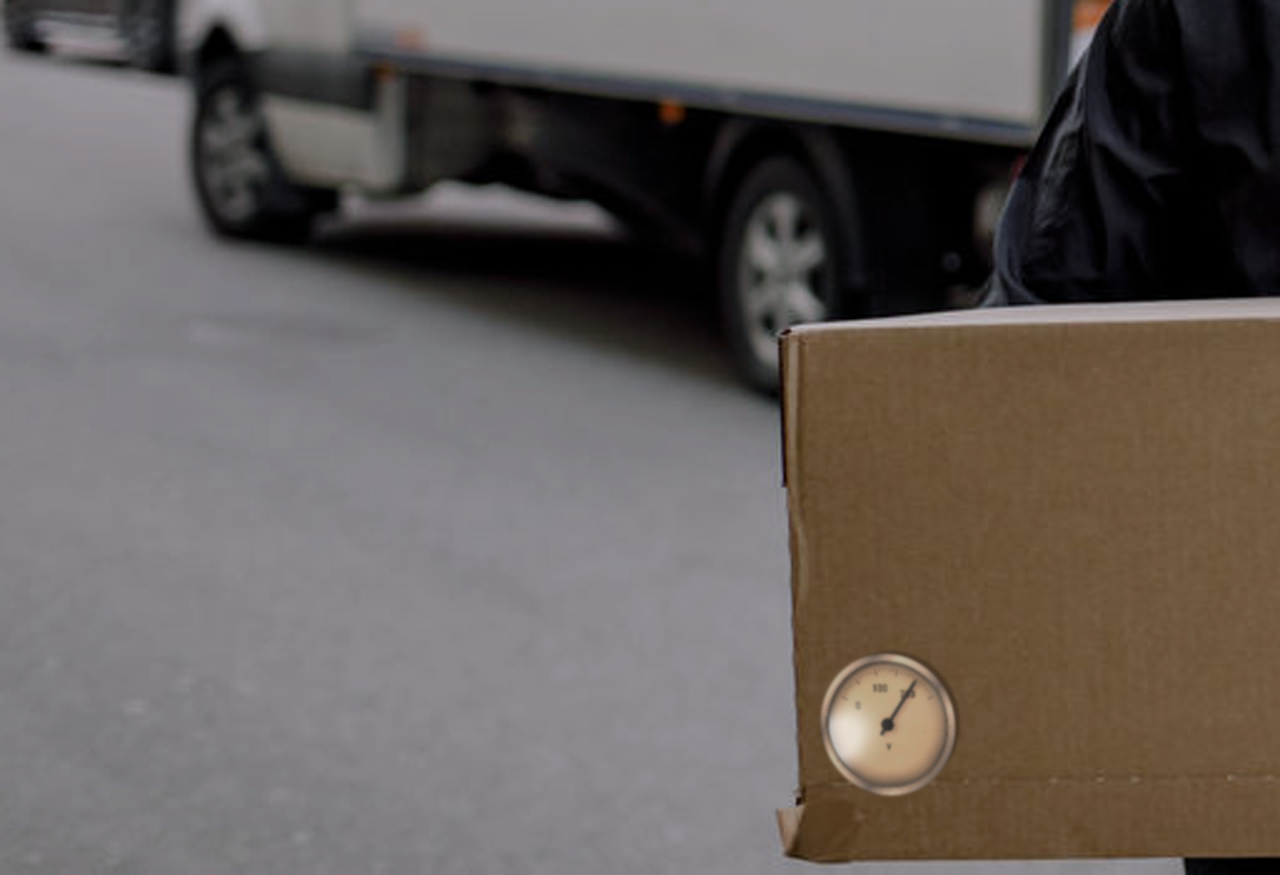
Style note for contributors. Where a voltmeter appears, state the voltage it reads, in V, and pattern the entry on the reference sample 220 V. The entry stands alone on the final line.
200 V
